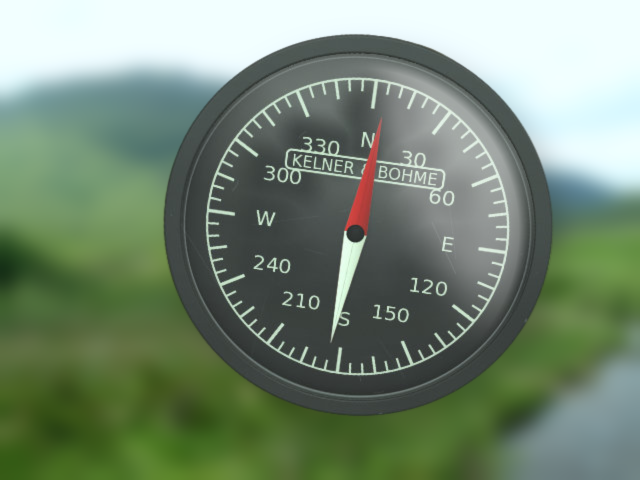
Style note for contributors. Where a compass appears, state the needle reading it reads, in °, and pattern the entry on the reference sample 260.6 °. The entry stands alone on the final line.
5 °
